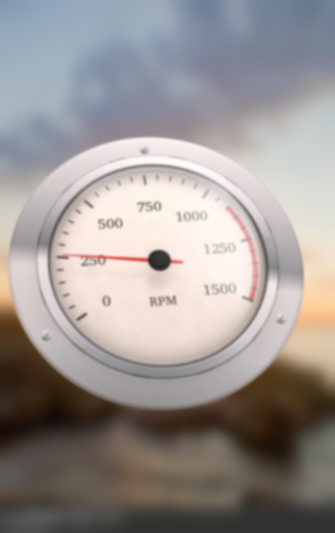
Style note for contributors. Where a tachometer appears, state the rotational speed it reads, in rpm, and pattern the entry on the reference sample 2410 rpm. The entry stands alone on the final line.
250 rpm
